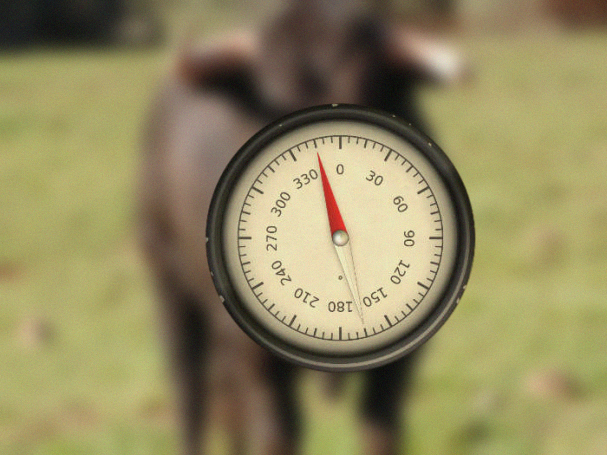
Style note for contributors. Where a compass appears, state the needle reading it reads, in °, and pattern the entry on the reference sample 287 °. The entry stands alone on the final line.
345 °
